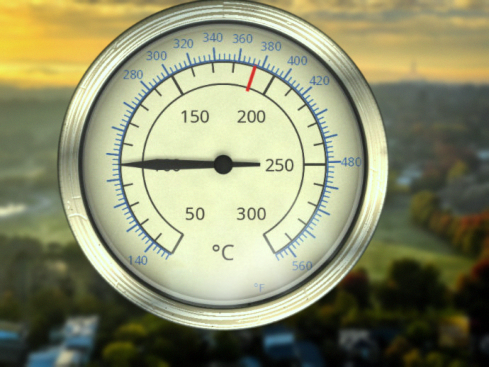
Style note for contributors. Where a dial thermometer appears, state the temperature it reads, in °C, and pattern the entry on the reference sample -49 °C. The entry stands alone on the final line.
100 °C
